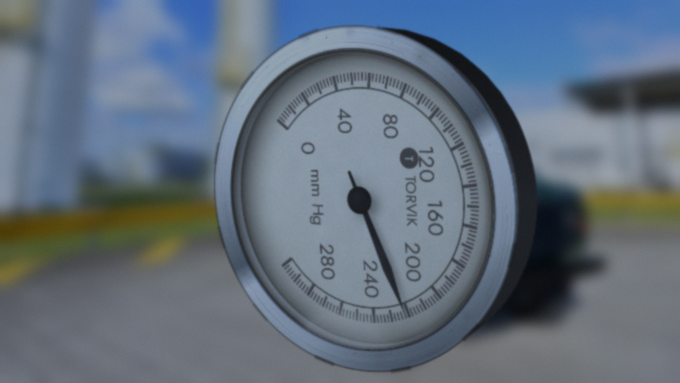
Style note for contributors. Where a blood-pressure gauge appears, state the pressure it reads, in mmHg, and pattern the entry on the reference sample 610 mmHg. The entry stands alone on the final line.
220 mmHg
